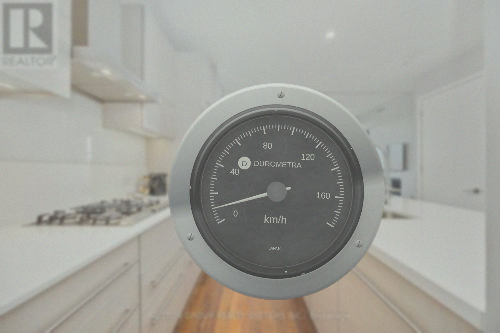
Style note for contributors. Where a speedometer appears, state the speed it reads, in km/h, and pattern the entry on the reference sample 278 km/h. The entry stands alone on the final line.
10 km/h
